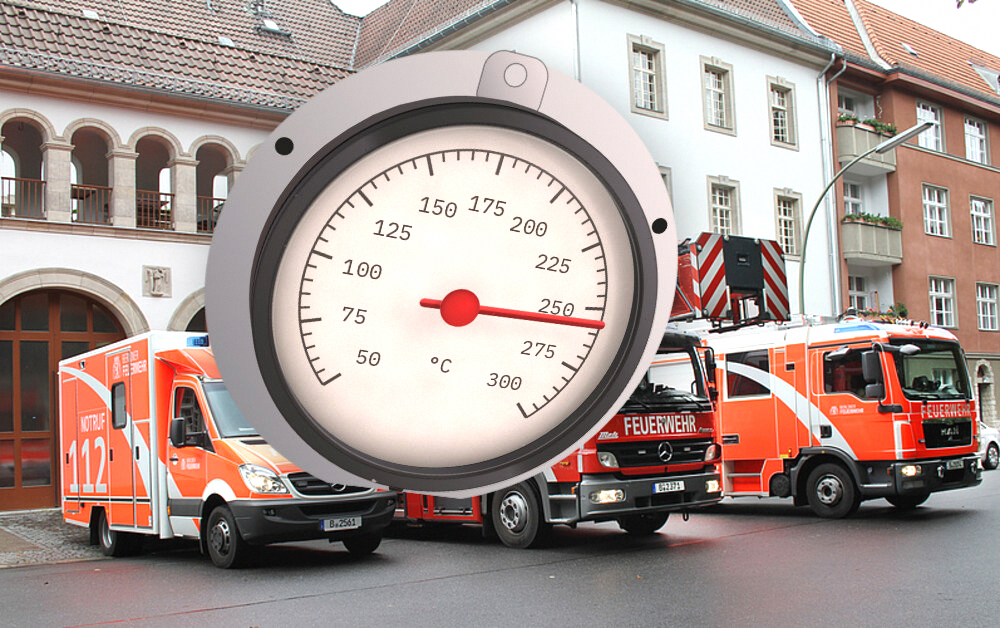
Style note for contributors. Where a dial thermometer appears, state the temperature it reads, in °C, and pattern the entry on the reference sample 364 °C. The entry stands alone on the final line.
255 °C
